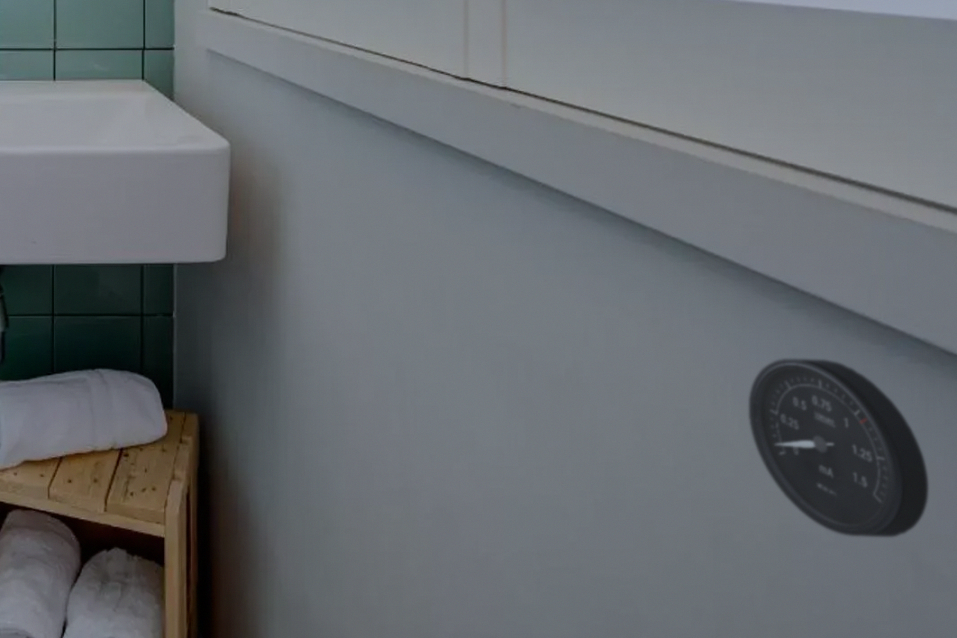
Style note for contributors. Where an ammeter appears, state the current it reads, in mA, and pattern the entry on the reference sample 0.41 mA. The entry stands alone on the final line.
0.05 mA
